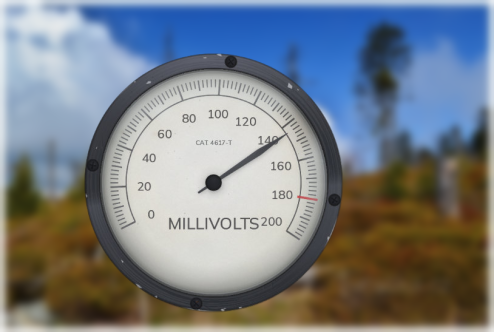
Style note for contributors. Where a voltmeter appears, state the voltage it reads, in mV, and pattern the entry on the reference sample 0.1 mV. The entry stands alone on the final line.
144 mV
